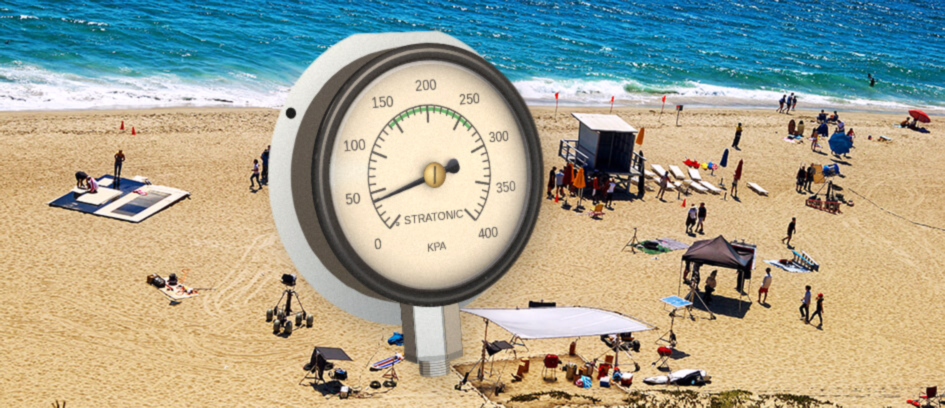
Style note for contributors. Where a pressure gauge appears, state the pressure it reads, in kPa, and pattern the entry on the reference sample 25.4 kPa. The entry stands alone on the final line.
40 kPa
